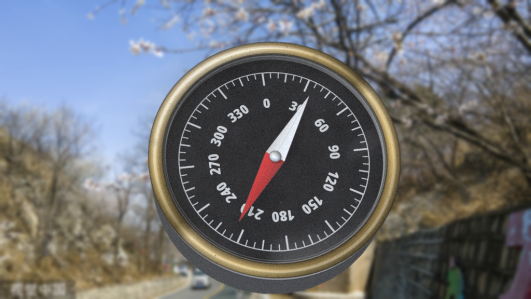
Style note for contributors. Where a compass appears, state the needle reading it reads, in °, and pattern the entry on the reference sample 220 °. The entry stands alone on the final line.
215 °
